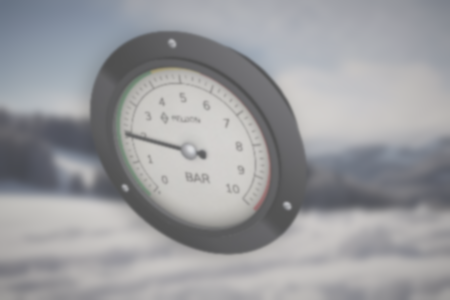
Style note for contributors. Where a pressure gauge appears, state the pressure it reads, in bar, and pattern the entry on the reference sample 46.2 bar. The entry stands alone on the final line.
2 bar
